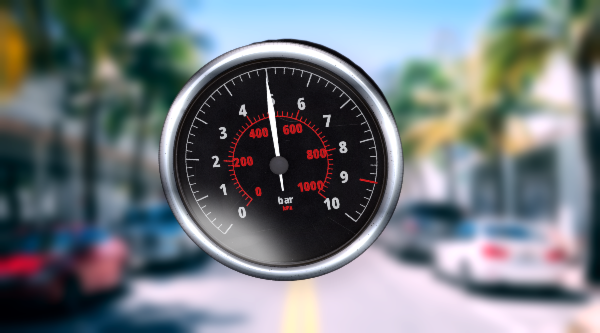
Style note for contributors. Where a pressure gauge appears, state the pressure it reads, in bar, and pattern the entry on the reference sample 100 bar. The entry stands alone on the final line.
5 bar
